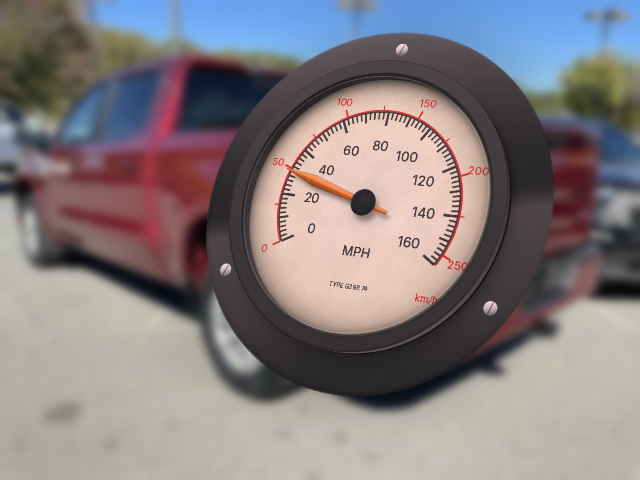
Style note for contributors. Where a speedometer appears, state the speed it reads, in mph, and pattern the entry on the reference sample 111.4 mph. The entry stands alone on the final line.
30 mph
